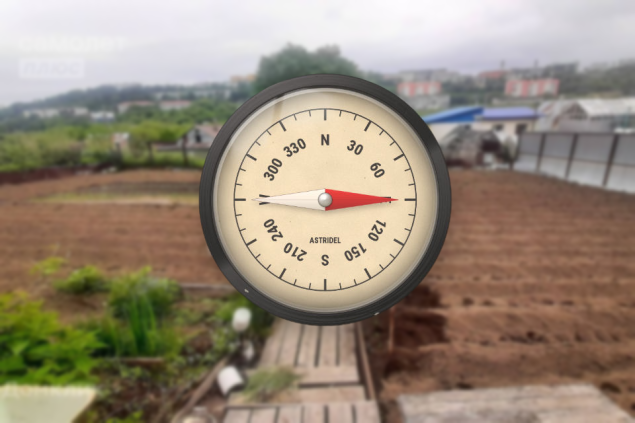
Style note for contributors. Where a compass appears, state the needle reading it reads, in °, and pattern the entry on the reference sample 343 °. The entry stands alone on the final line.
90 °
